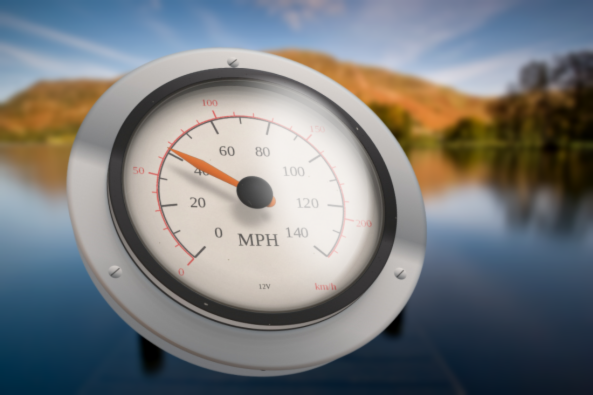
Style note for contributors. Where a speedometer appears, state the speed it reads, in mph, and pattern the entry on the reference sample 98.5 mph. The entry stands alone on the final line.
40 mph
